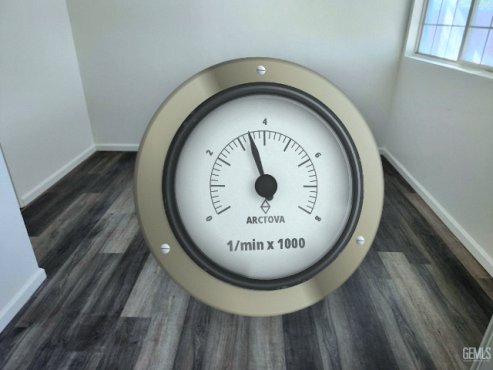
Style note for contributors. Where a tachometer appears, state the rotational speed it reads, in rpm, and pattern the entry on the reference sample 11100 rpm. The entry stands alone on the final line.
3400 rpm
